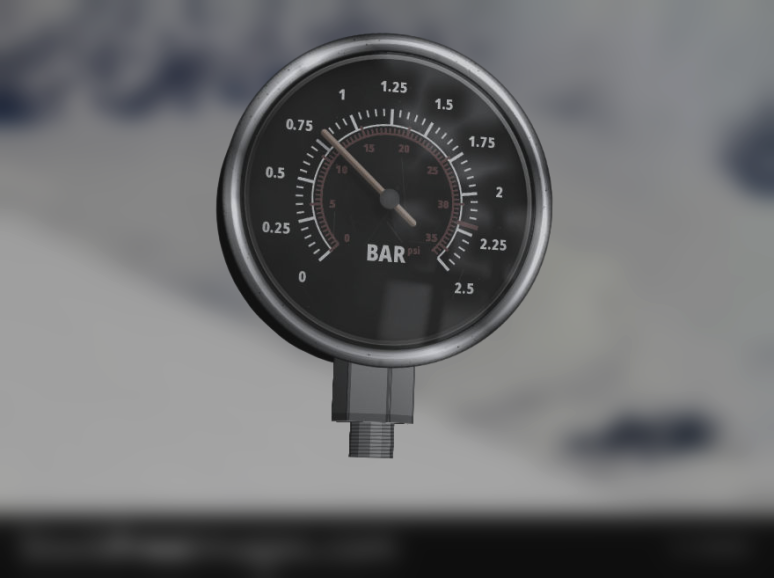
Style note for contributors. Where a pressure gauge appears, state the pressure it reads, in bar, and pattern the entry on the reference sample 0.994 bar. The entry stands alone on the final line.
0.8 bar
